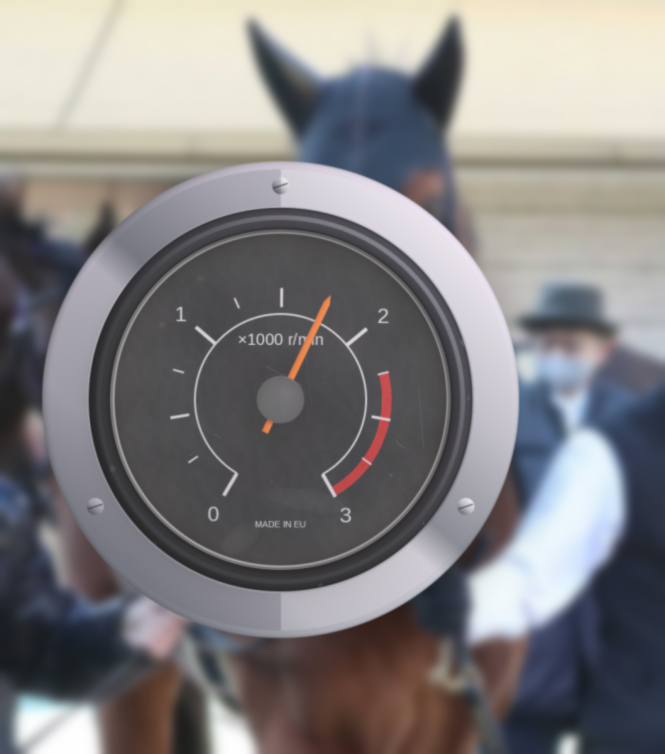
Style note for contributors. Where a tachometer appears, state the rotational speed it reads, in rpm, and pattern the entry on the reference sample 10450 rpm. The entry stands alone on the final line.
1750 rpm
